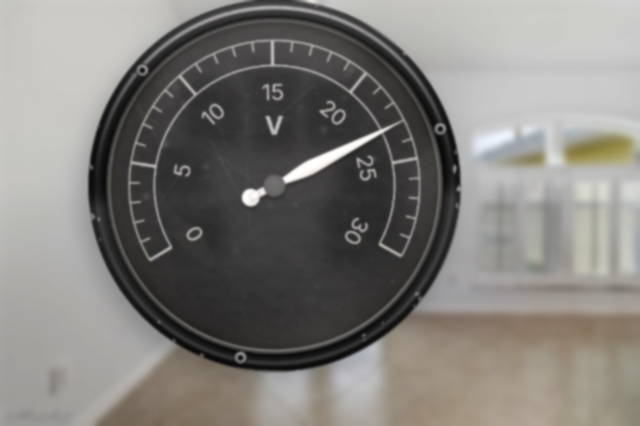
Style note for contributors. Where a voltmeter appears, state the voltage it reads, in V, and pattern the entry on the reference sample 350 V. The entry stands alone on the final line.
23 V
